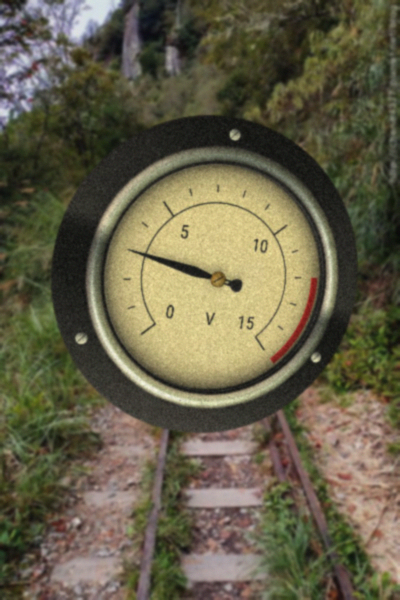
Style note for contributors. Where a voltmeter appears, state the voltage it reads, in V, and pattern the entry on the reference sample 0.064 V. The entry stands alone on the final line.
3 V
